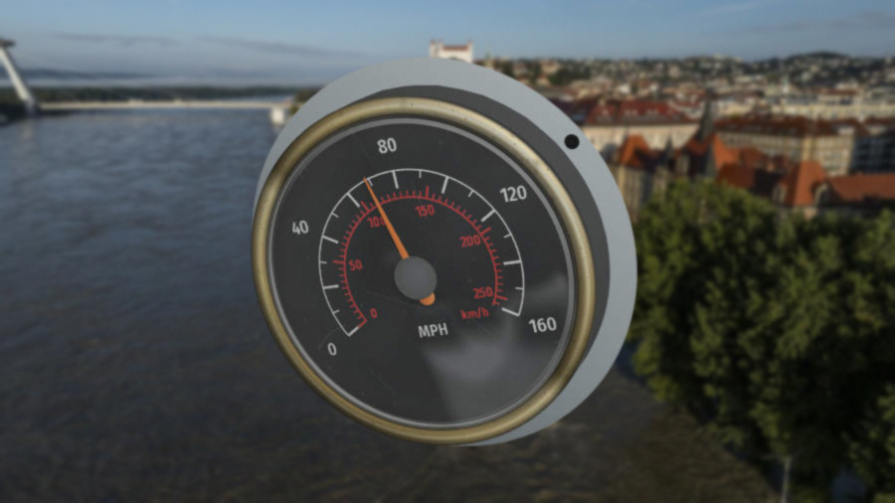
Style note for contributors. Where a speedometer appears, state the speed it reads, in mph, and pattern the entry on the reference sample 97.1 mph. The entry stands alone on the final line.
70 mph
